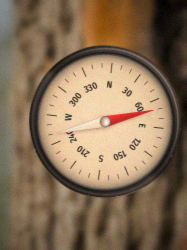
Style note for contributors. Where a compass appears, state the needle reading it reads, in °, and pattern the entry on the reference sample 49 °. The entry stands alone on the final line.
70 °
